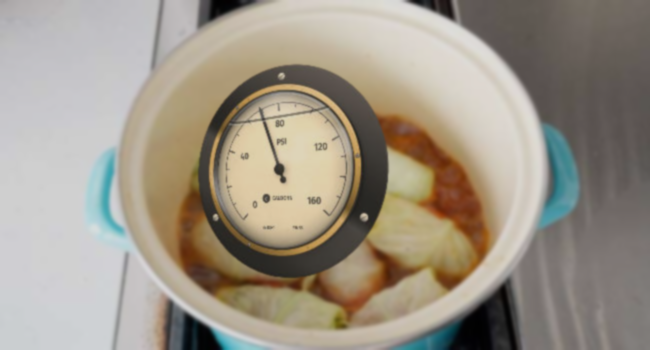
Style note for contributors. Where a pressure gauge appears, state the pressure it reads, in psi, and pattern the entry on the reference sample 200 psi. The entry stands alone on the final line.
70 psi
